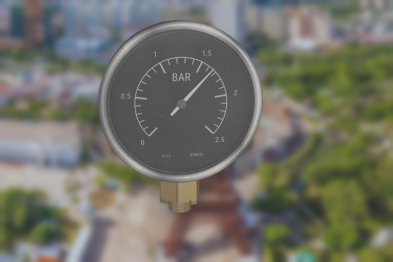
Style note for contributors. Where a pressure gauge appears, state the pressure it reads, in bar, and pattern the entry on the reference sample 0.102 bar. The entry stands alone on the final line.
1.65 bar
